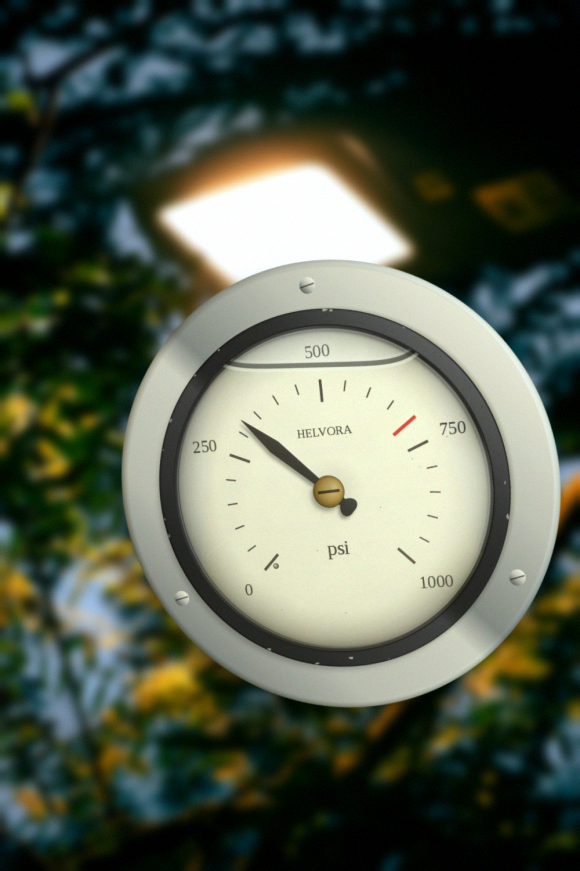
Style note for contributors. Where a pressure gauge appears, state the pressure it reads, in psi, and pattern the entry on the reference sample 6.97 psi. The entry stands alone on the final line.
325 psi
